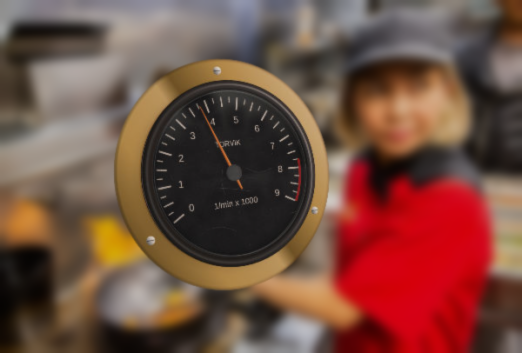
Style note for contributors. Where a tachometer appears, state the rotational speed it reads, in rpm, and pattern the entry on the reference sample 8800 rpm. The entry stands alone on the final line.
3750 rpm
